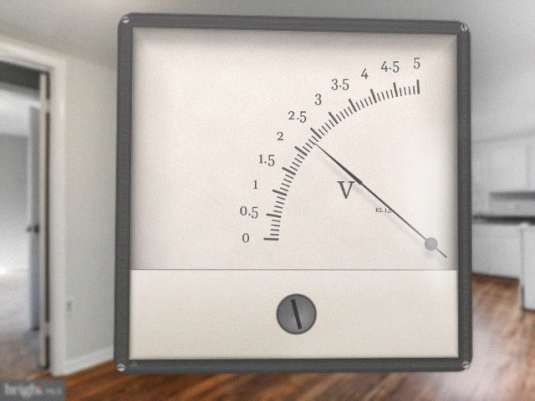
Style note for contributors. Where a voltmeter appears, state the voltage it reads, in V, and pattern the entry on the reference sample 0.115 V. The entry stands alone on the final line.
2.3 V
